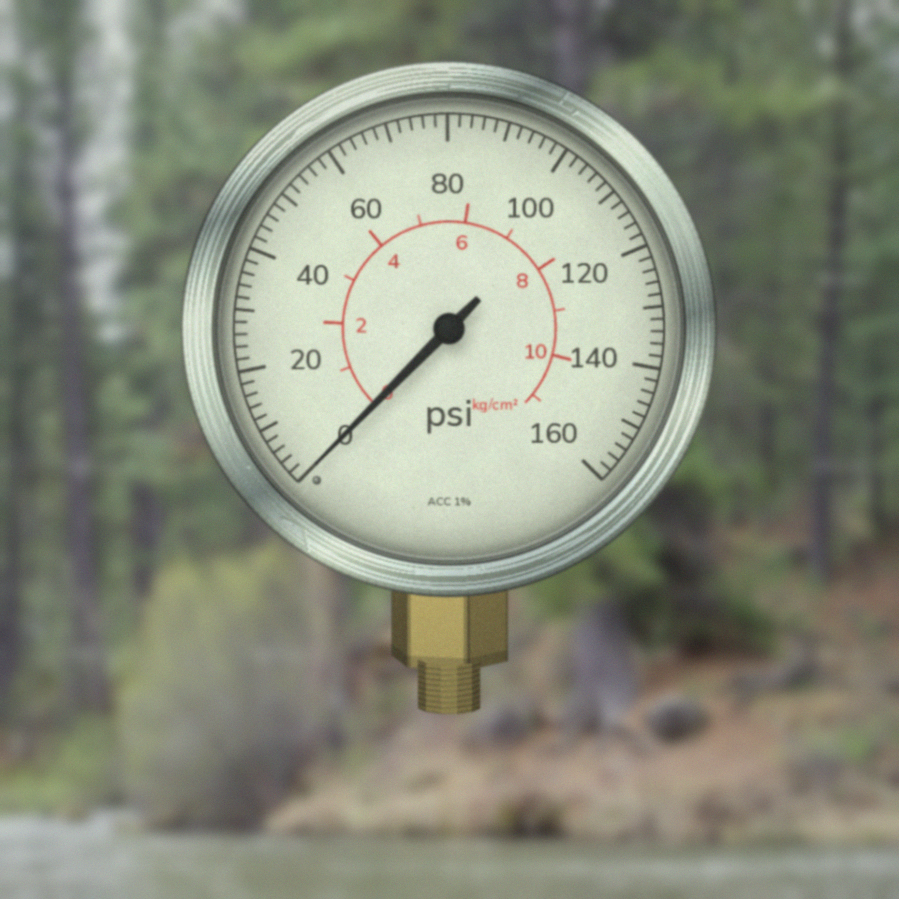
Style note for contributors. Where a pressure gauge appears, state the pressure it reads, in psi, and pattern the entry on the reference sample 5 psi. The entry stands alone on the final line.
0 psi
